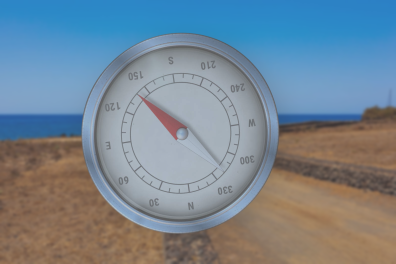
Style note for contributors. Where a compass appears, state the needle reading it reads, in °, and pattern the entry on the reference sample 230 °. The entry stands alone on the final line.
140 °
